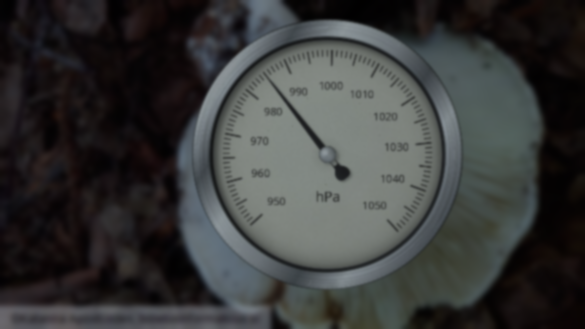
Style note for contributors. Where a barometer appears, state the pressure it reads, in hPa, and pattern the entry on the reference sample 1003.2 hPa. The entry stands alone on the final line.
985 hPa
